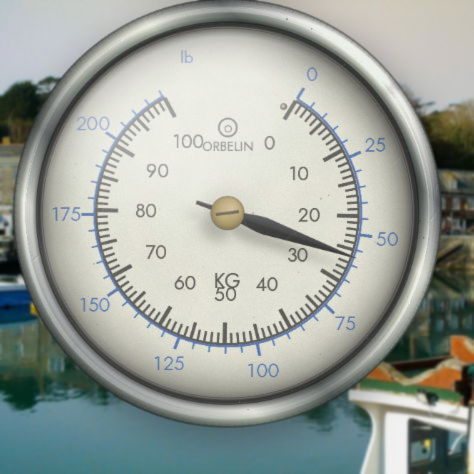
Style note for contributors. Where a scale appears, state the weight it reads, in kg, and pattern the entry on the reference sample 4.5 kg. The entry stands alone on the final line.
26 kg
